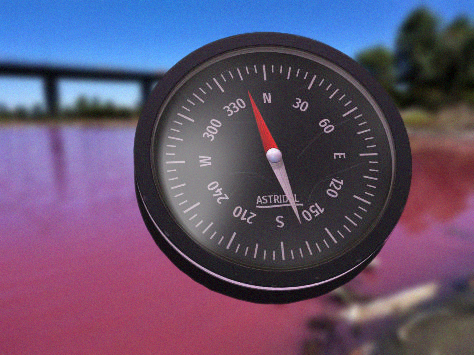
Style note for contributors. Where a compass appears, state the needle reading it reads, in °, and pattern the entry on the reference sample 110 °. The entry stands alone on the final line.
345 °
